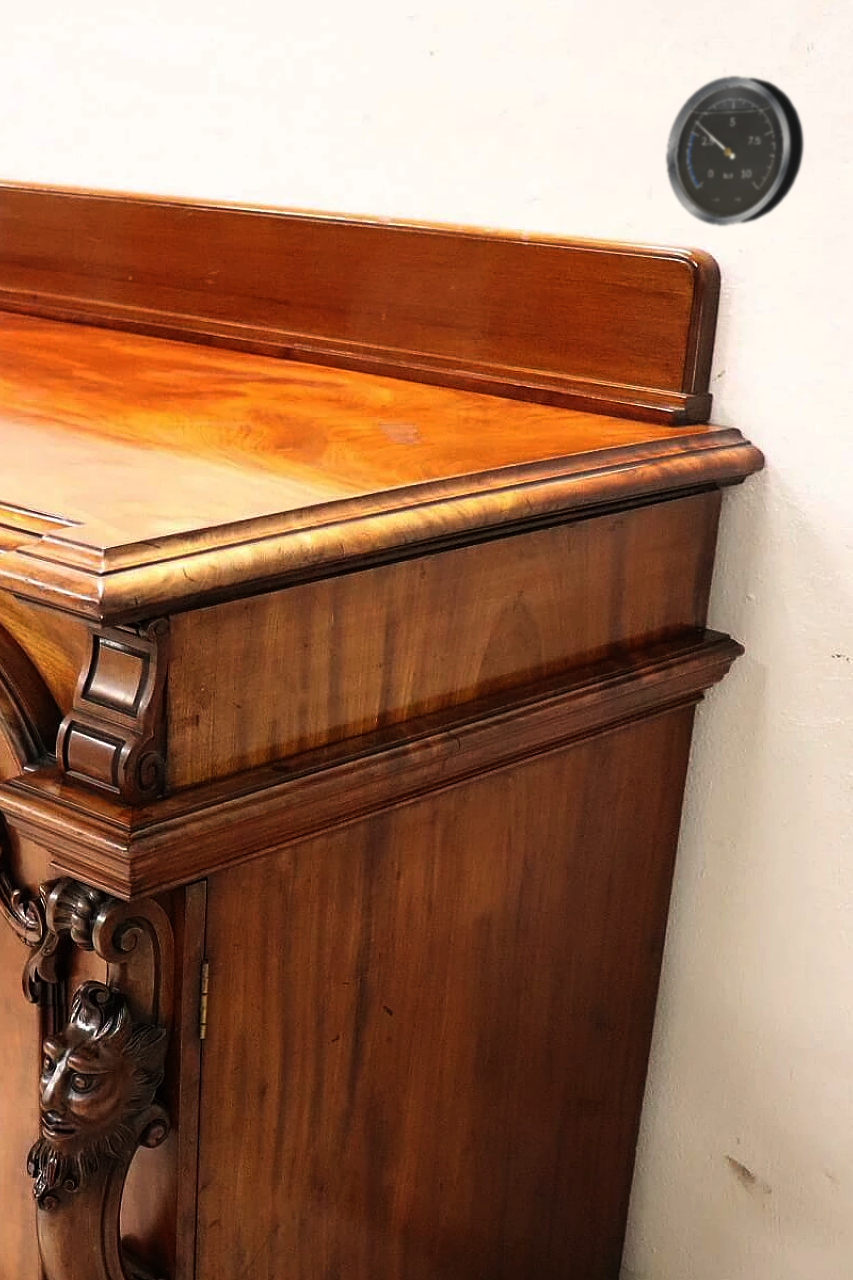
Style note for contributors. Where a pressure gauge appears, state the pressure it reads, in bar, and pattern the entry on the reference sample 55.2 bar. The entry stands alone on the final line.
3 bar
